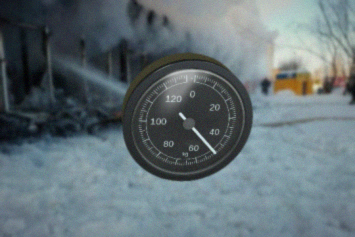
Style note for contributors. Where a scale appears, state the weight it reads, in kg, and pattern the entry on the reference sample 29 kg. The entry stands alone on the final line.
50 kg
